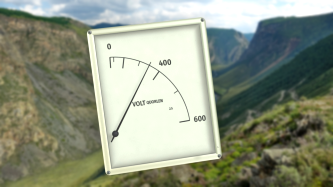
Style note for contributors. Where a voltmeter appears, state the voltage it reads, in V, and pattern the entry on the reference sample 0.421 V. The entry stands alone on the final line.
350 V
